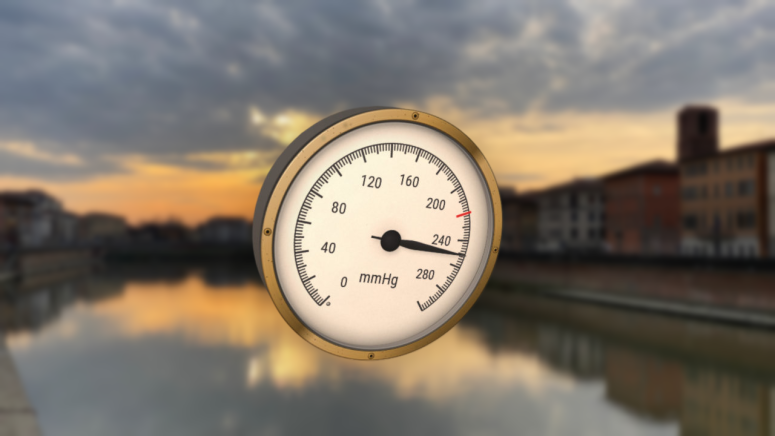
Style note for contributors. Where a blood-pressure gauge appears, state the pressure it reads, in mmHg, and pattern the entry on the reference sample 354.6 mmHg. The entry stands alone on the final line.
250 mmHg
